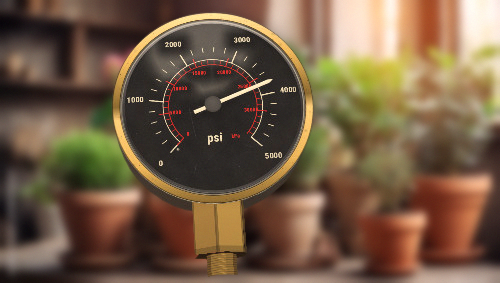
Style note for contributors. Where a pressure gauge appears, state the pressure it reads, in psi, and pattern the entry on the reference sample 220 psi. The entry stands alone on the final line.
3800 psi
